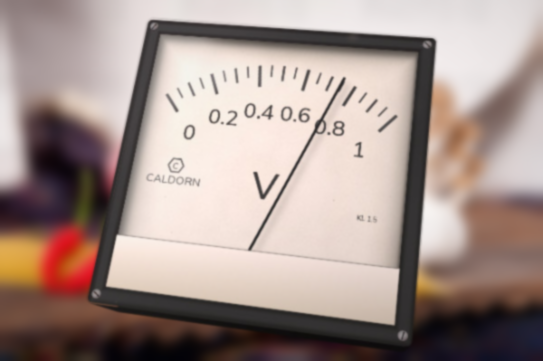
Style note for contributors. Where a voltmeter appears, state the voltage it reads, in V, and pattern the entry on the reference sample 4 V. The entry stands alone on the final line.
0.75 V
